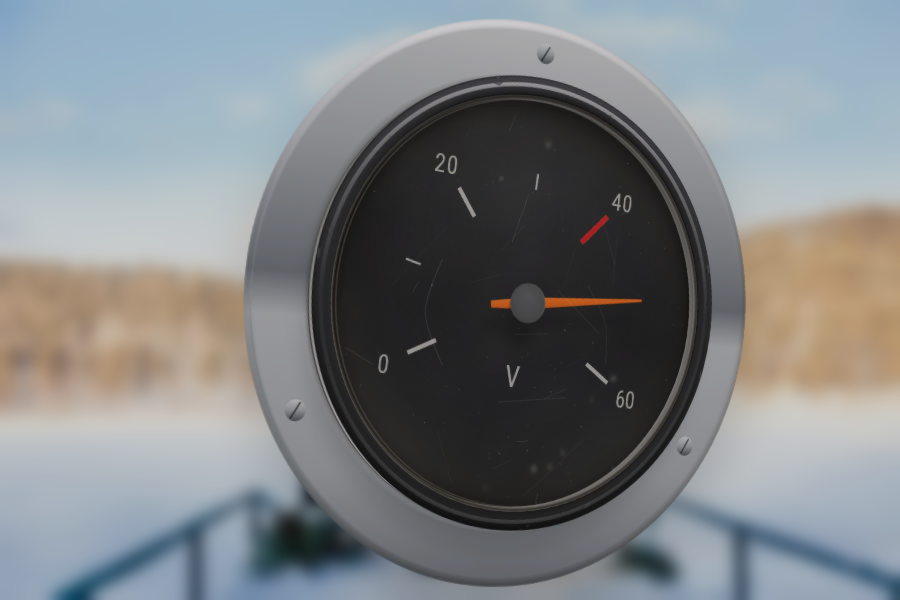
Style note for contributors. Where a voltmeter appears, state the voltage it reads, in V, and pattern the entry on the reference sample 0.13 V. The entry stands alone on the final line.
50 V
